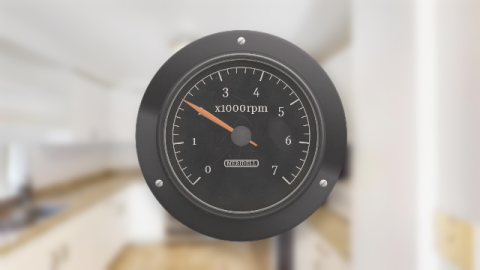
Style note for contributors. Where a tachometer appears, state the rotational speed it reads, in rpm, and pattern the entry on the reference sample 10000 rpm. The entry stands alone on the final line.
2000 rpm
